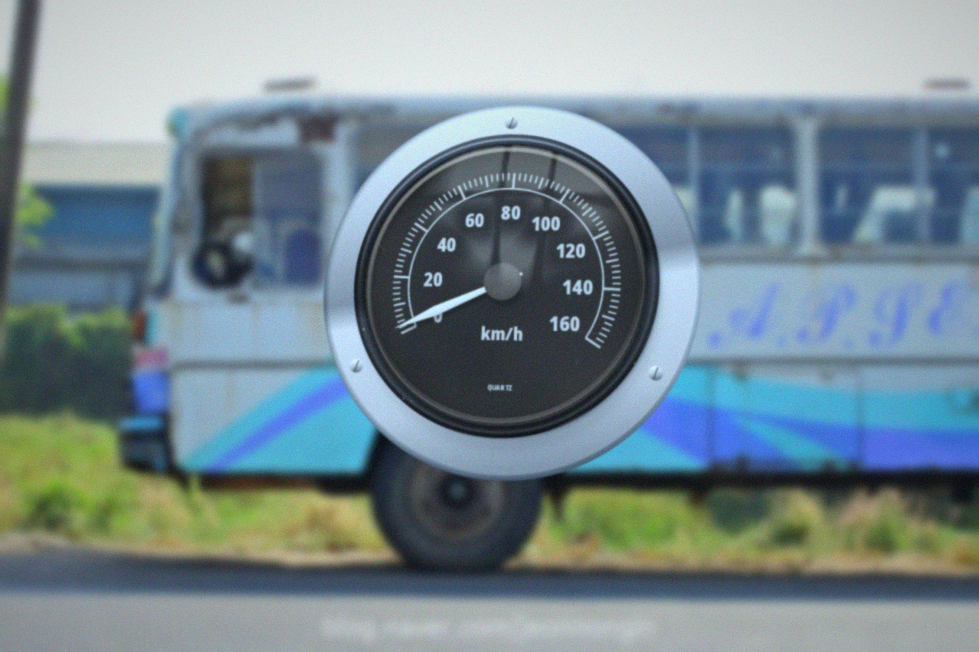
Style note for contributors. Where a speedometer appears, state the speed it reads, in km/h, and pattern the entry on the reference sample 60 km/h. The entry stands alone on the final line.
2 km/h
